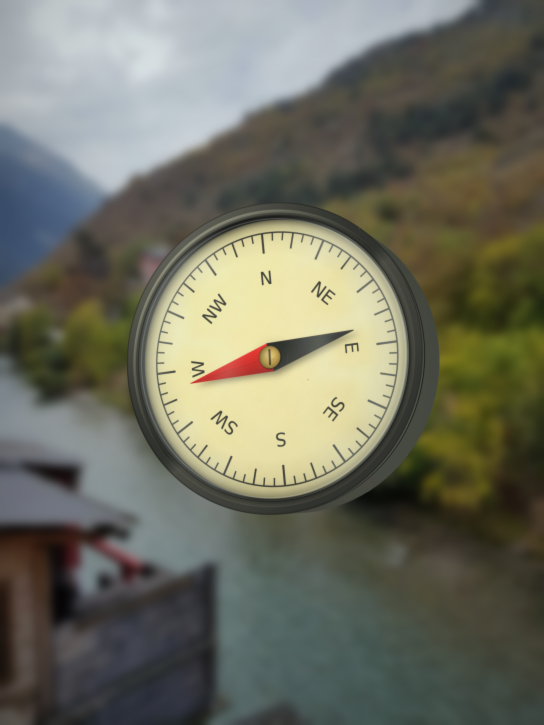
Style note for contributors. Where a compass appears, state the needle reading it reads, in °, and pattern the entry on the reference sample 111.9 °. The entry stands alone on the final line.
260 °
